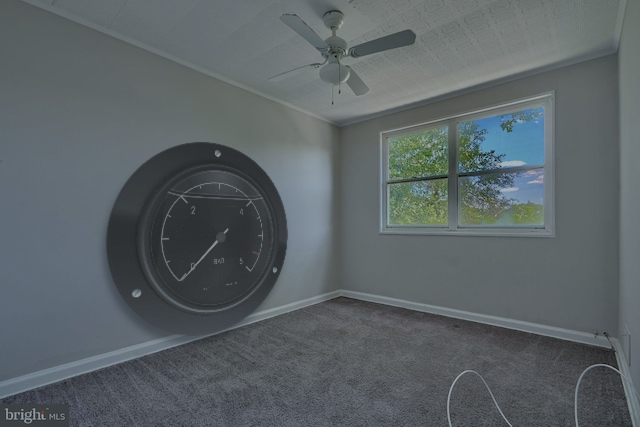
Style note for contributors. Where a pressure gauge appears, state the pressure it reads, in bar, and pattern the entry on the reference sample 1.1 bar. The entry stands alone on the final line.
0 bar
